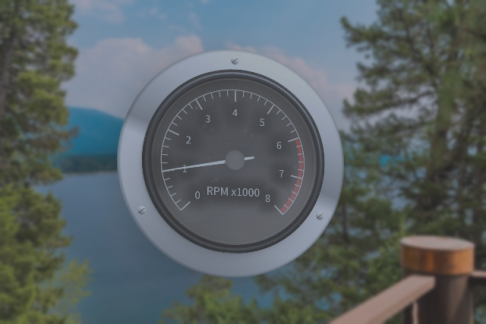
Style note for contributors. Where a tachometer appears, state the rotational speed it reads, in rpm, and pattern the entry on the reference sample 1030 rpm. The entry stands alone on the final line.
1000 rpm
